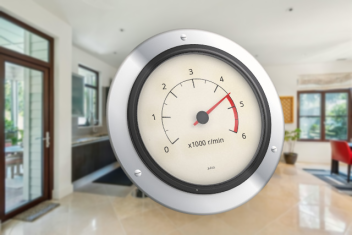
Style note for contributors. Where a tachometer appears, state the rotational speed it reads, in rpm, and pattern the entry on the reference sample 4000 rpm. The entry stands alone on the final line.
4500 rpm
